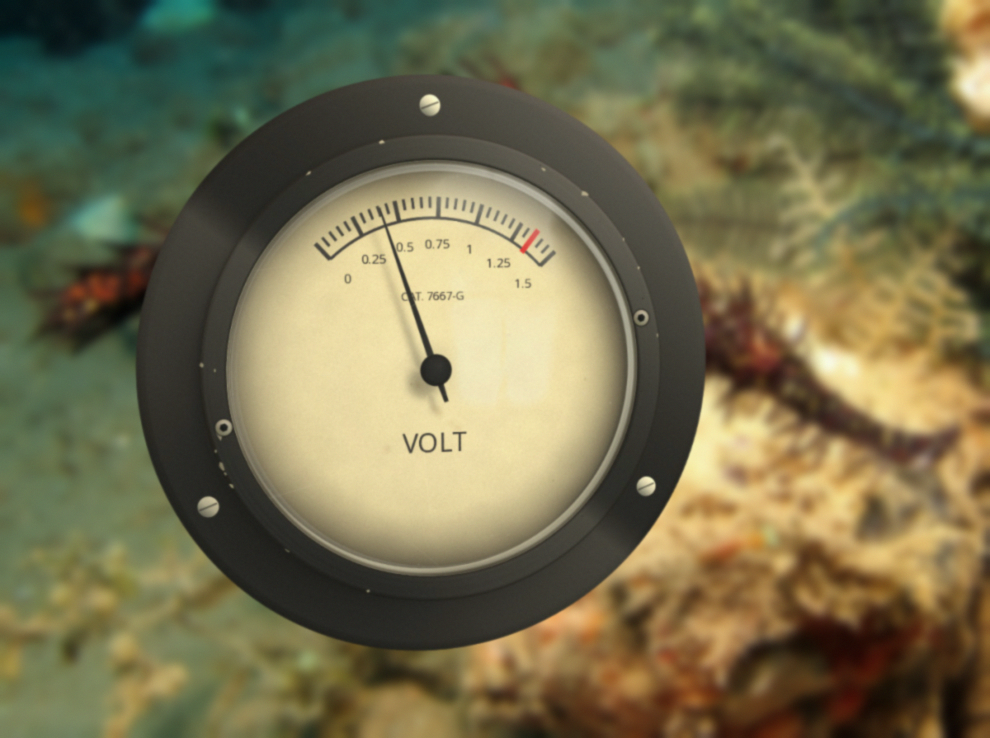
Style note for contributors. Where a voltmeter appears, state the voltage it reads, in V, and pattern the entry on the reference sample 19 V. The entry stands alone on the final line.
0.4 V
